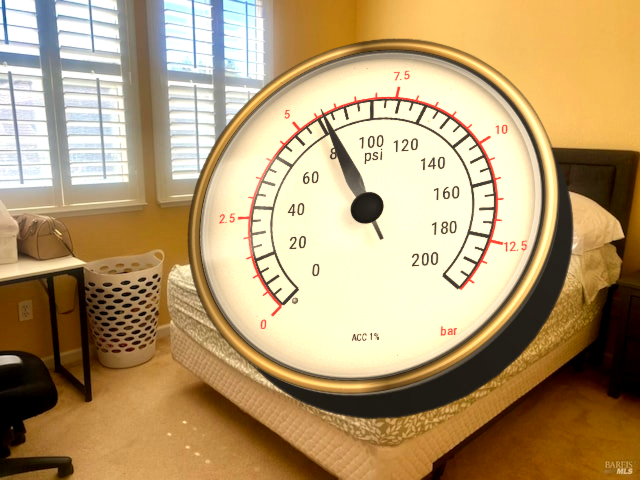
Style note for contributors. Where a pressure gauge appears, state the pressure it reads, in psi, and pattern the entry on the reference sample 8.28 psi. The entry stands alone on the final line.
82.5 psi
